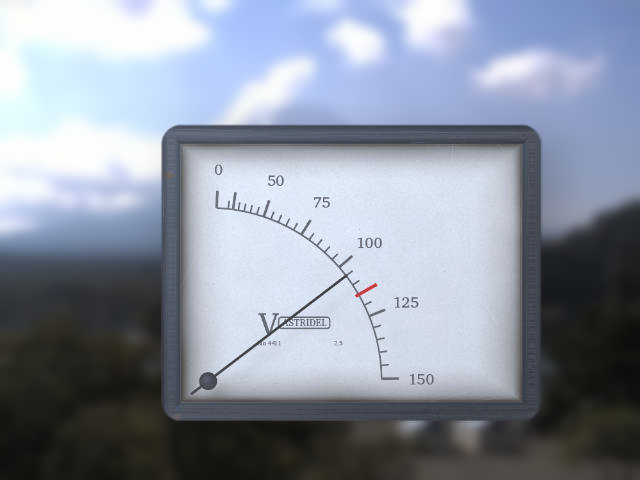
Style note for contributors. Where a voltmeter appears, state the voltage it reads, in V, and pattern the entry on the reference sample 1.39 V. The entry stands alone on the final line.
105 V
